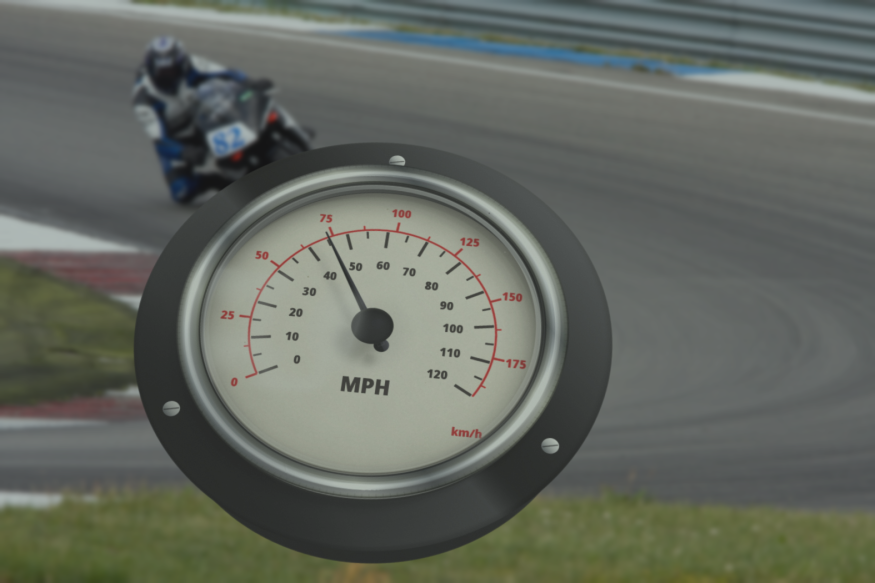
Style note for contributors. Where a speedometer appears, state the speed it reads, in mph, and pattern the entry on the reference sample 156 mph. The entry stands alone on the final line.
45 mph
